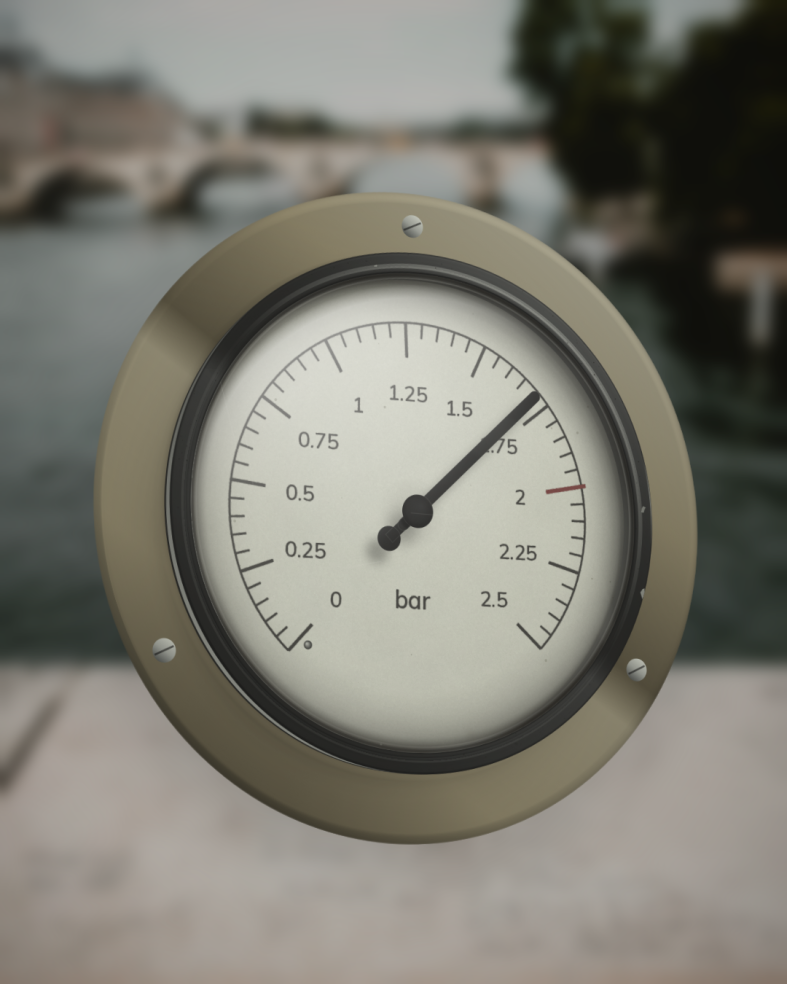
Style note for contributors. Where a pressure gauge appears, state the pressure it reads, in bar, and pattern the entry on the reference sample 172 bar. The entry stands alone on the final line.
1.7 bar
